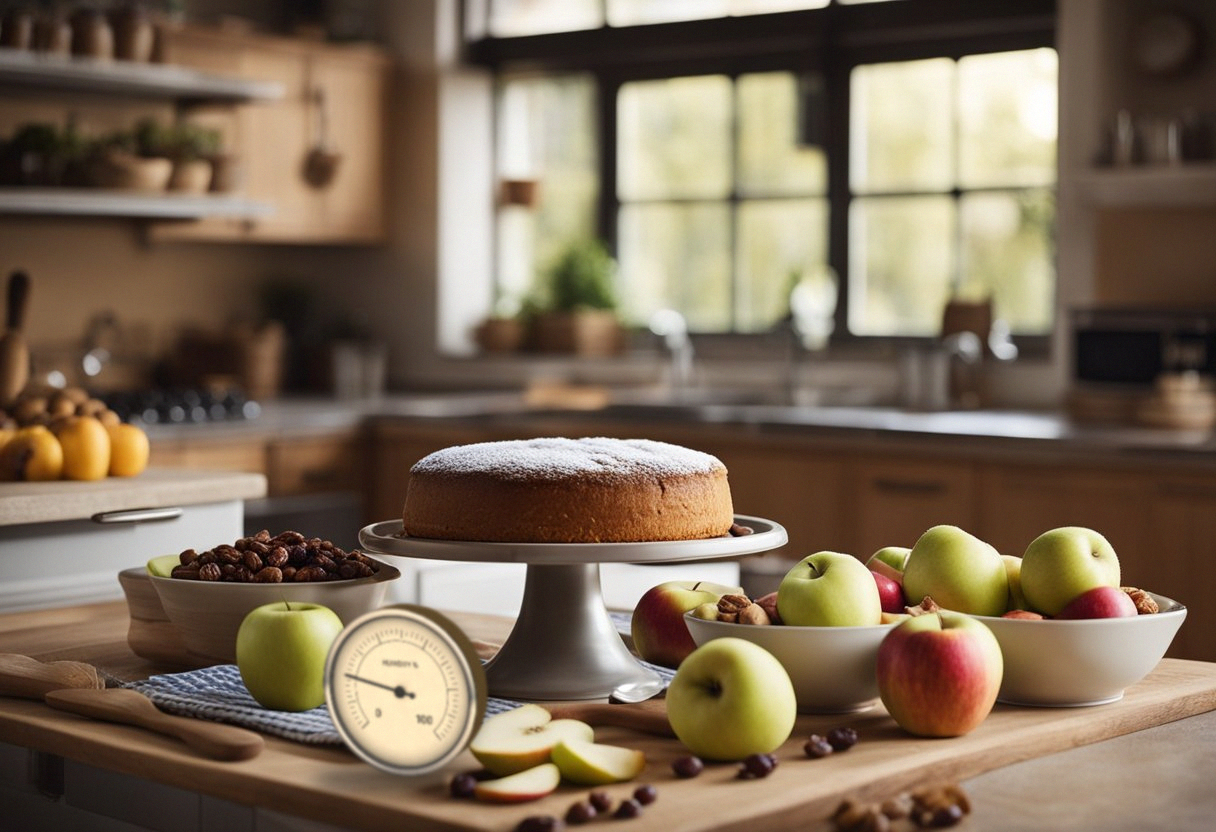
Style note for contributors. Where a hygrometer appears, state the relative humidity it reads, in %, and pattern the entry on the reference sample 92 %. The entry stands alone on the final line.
20 %
